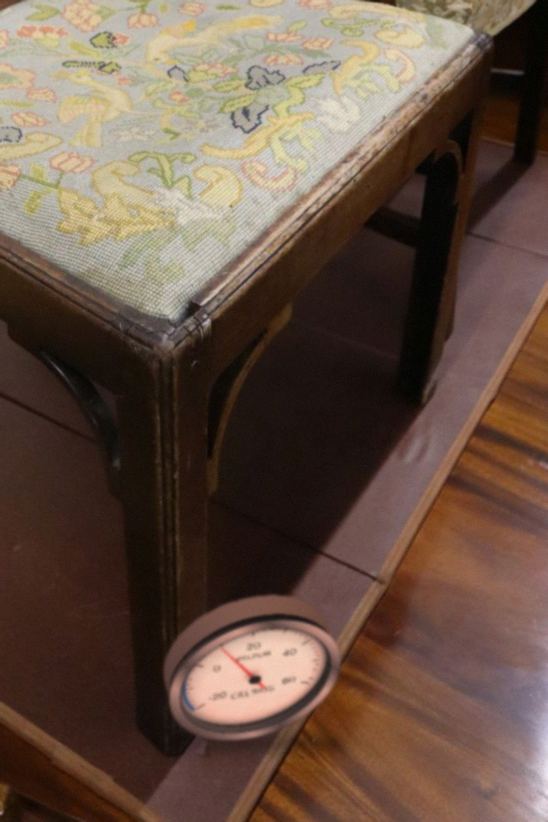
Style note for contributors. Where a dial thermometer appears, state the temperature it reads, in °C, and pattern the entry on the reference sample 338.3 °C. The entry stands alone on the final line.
10 °C
